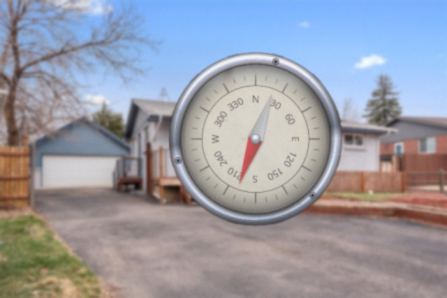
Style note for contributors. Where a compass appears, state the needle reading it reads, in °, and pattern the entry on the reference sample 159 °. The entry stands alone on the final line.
200 °
